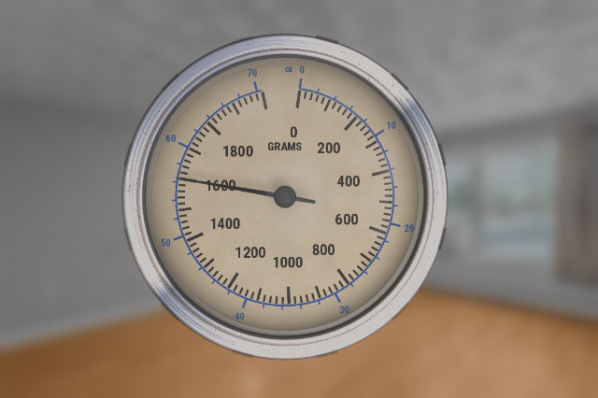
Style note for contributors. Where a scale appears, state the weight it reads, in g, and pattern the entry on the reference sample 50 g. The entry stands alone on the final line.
1600 g
